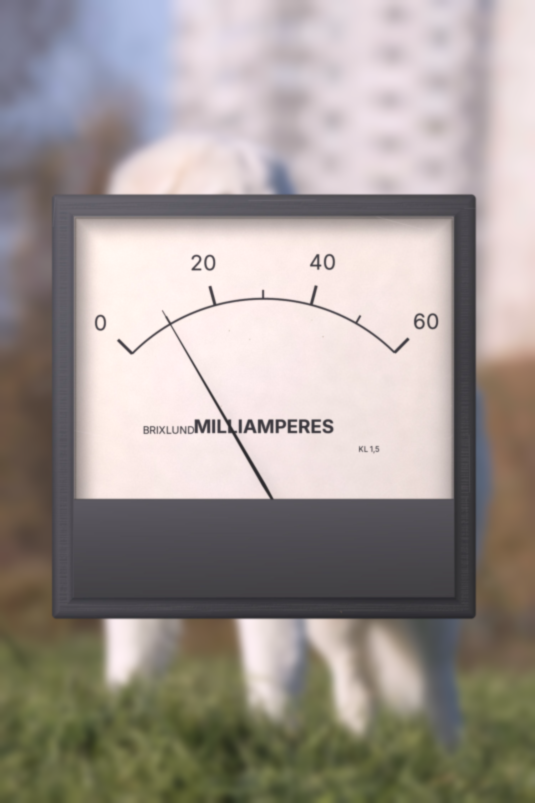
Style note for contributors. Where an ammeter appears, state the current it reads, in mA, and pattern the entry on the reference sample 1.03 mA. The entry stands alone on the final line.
10 mA
